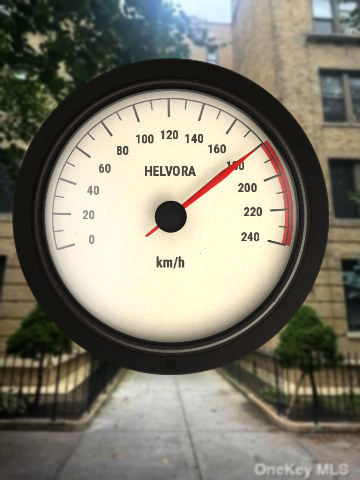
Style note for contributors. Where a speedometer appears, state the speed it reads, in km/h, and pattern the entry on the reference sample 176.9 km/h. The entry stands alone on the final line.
180 km/h
